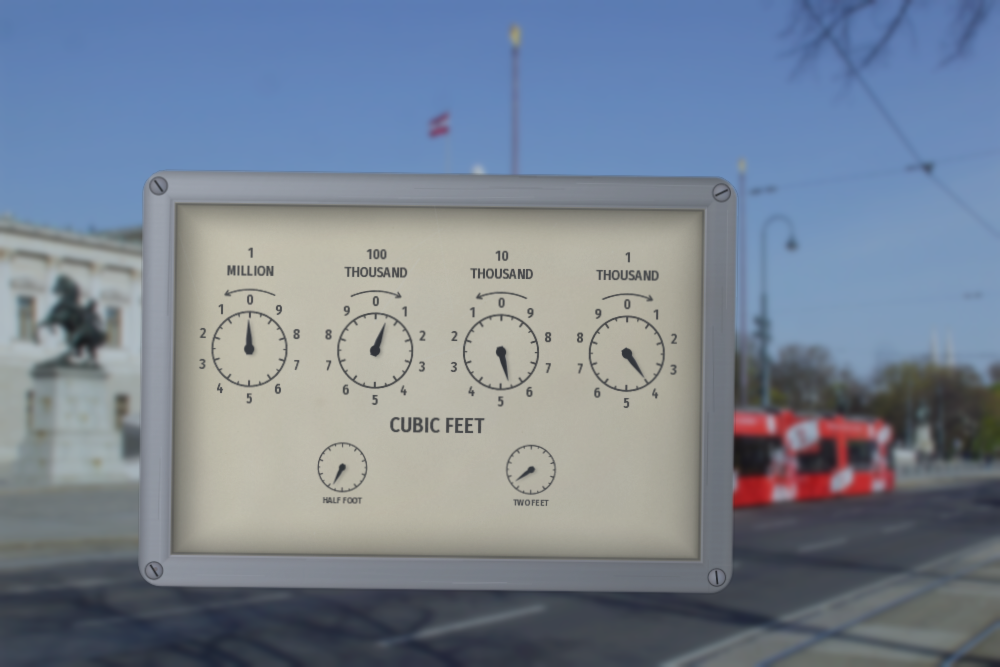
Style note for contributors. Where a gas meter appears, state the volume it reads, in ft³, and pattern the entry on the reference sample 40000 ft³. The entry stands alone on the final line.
5400 ft³
